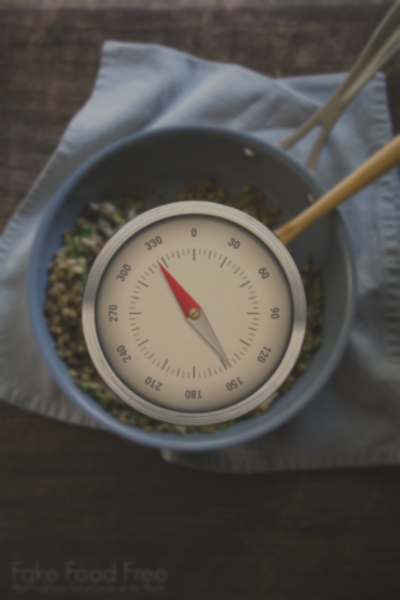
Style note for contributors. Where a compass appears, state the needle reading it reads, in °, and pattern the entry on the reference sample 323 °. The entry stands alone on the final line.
325 °
